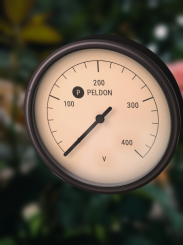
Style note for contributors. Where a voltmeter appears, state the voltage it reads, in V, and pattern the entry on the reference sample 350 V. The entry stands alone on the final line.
0 V
